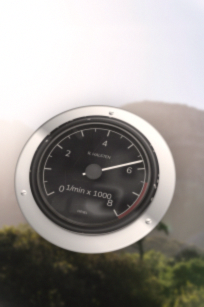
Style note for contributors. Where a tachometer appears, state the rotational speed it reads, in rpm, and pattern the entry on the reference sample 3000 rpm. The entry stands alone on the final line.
5750 rpm
